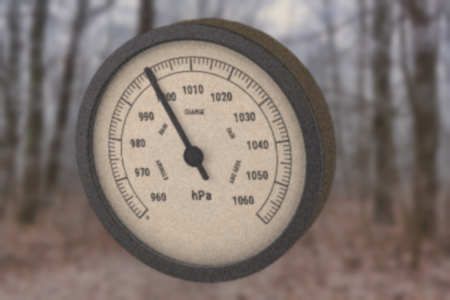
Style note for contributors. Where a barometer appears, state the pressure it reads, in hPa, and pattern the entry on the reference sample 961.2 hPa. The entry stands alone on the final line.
1000 hPa
